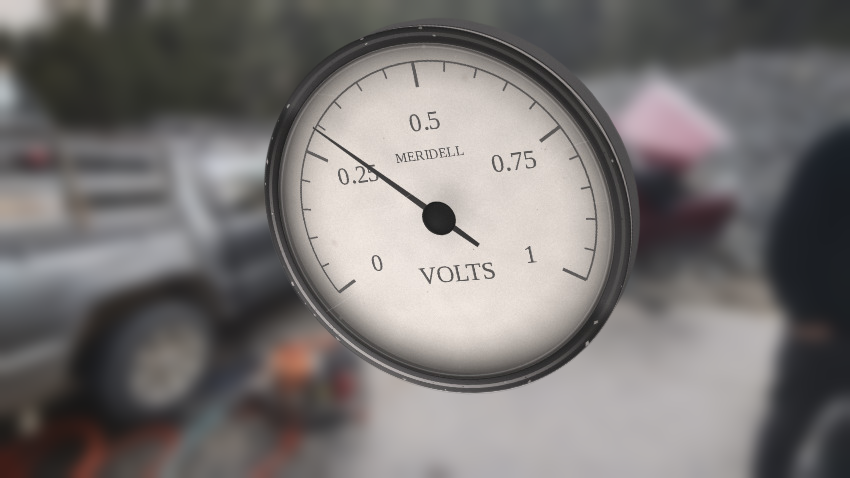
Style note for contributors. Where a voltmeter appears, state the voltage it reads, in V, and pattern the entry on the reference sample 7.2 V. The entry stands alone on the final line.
0.3 V
